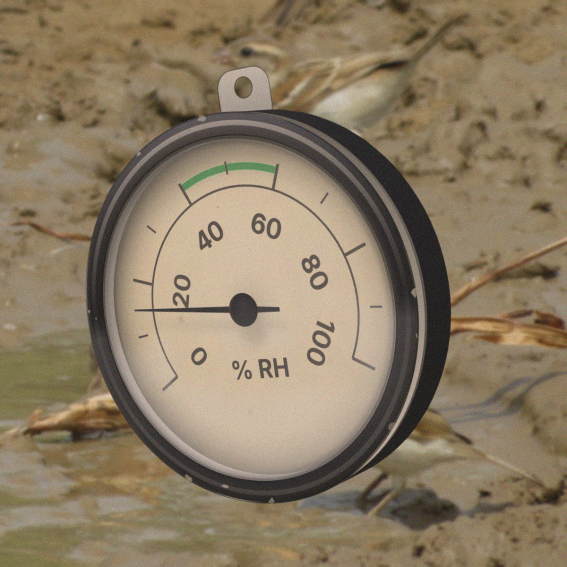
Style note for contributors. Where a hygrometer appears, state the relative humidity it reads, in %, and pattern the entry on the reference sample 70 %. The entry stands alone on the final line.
15 %
